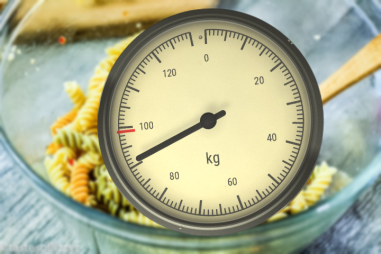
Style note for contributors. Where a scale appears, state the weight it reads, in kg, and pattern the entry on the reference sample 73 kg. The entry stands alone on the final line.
91 kg
